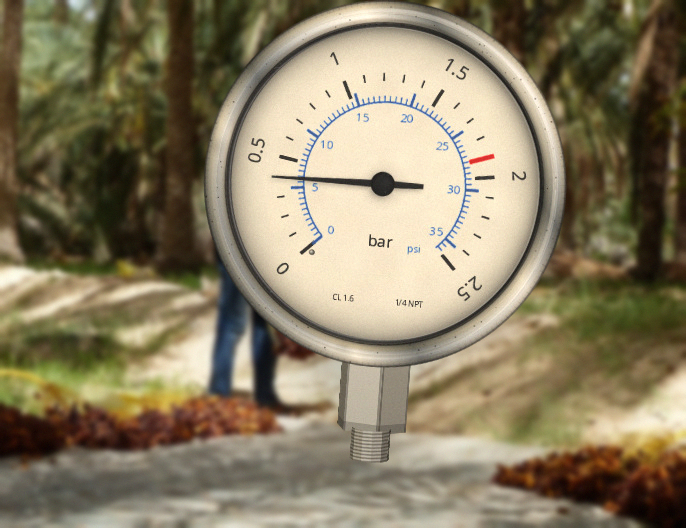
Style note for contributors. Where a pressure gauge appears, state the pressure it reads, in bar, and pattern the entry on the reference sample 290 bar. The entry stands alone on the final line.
0.4 bar
